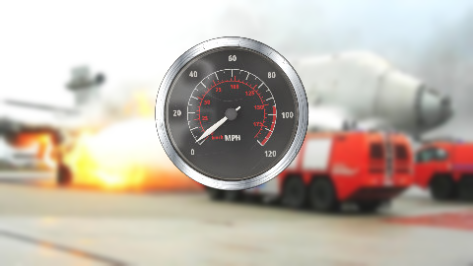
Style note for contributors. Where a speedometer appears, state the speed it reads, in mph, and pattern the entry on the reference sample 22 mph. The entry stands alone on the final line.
2.5 mph
